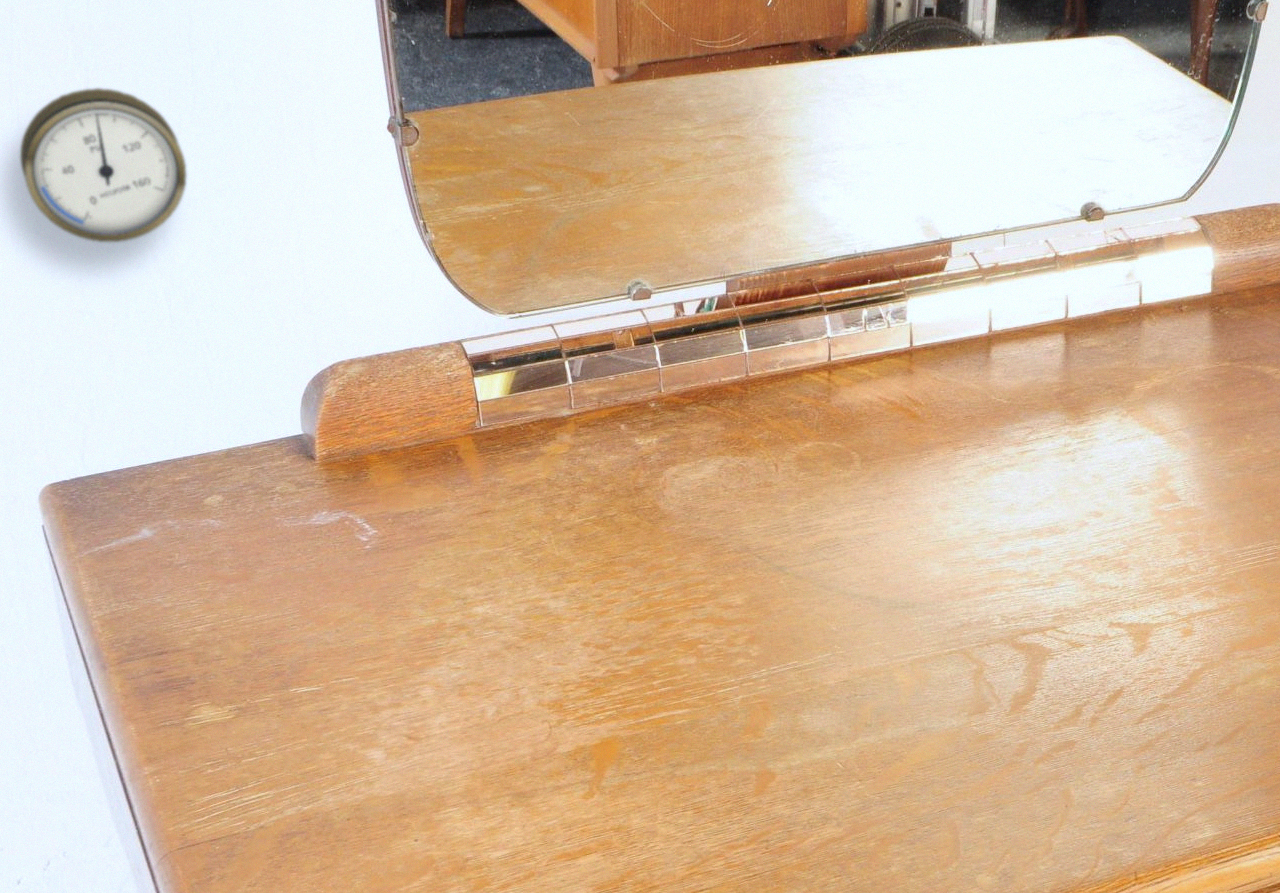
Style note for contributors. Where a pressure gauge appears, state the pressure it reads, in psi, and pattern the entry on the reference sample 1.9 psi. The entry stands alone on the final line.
90 psi
